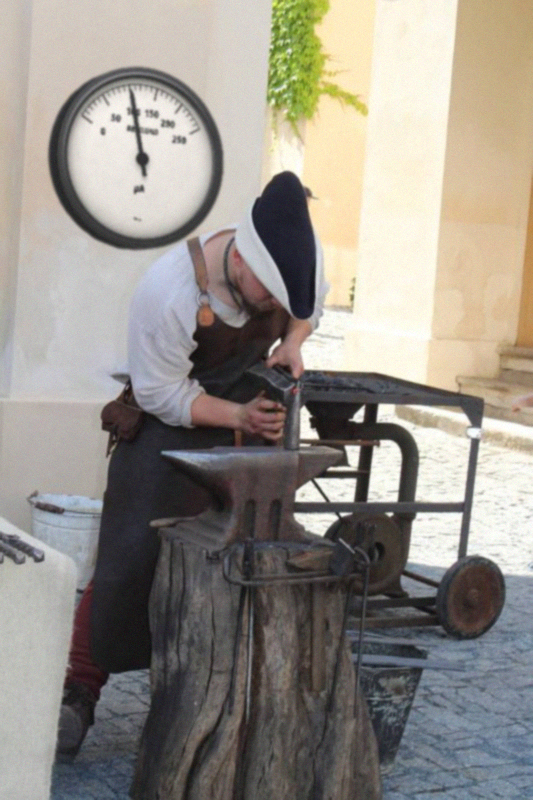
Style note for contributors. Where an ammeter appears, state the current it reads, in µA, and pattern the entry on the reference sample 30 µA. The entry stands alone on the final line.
100 µA
